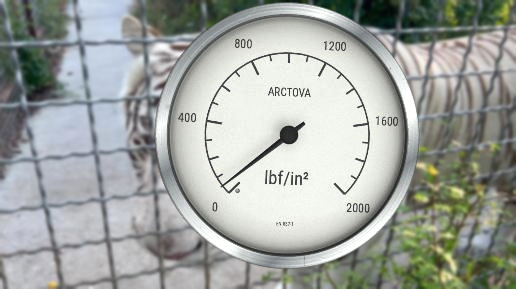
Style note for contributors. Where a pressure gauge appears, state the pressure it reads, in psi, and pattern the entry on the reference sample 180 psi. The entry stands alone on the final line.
50 psi
